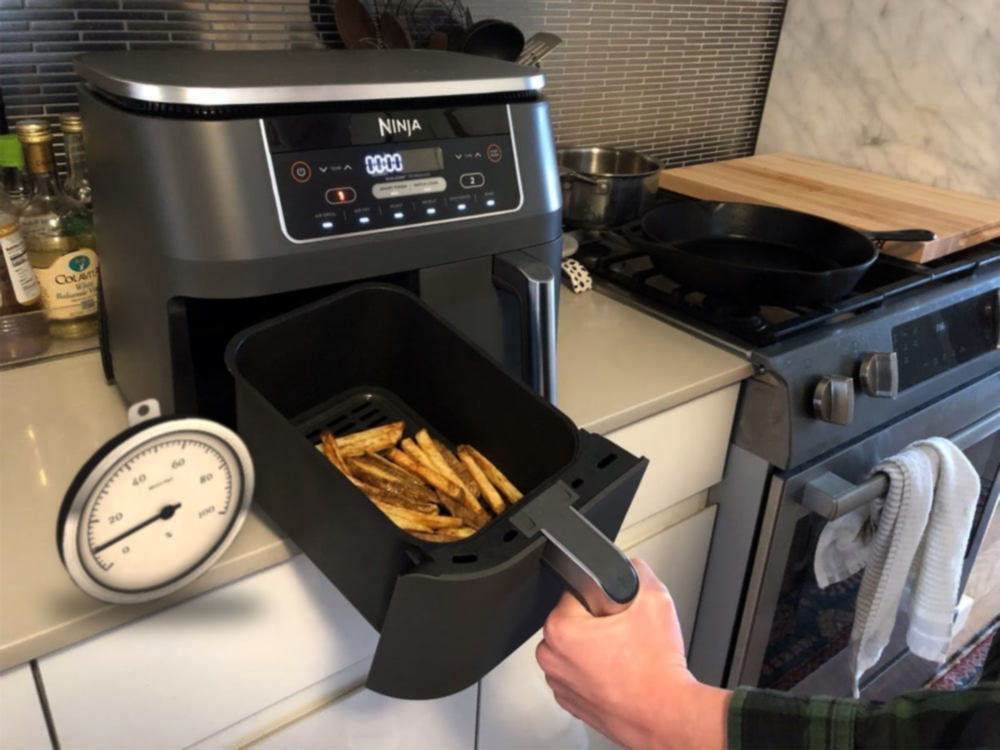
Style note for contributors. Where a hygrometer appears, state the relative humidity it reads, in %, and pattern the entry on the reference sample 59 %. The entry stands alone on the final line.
10 %
